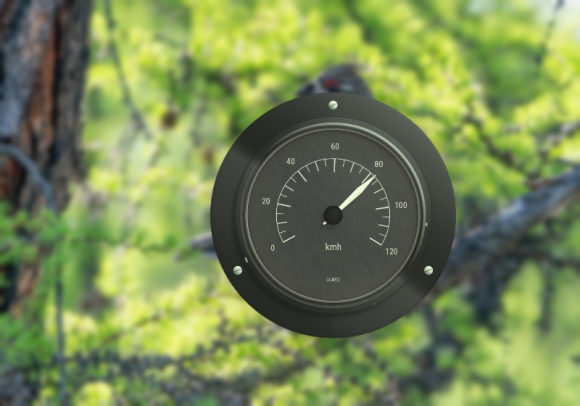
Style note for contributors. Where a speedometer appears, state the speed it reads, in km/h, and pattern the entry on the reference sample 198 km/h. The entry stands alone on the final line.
82.5 km/h
